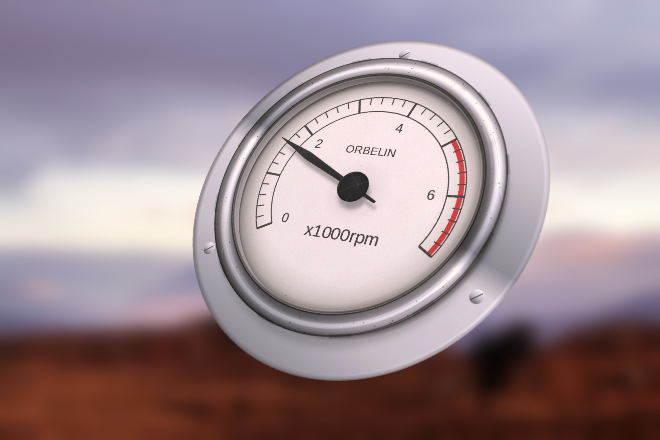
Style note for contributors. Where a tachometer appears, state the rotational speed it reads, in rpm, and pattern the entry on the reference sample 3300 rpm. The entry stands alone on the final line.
1600 rpm
